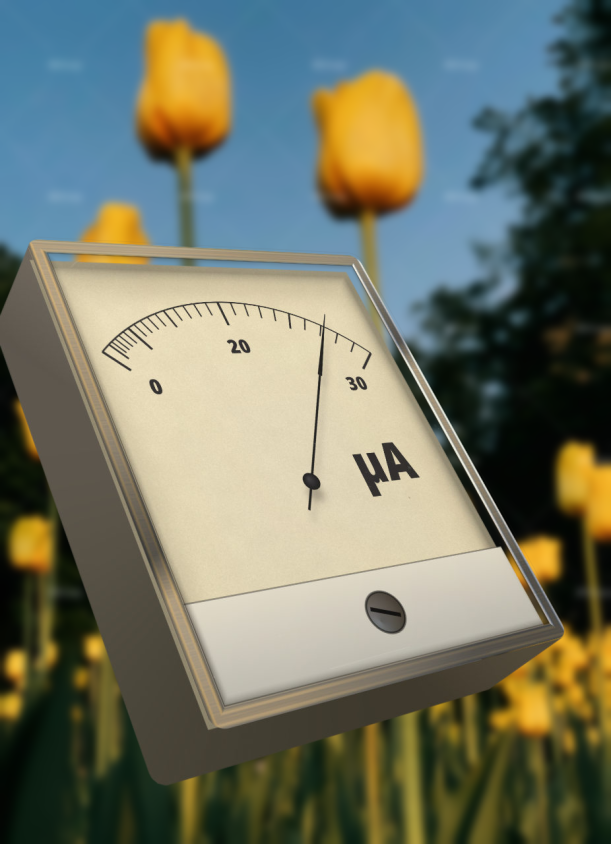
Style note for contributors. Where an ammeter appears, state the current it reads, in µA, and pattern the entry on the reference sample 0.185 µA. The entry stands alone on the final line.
27 µA
